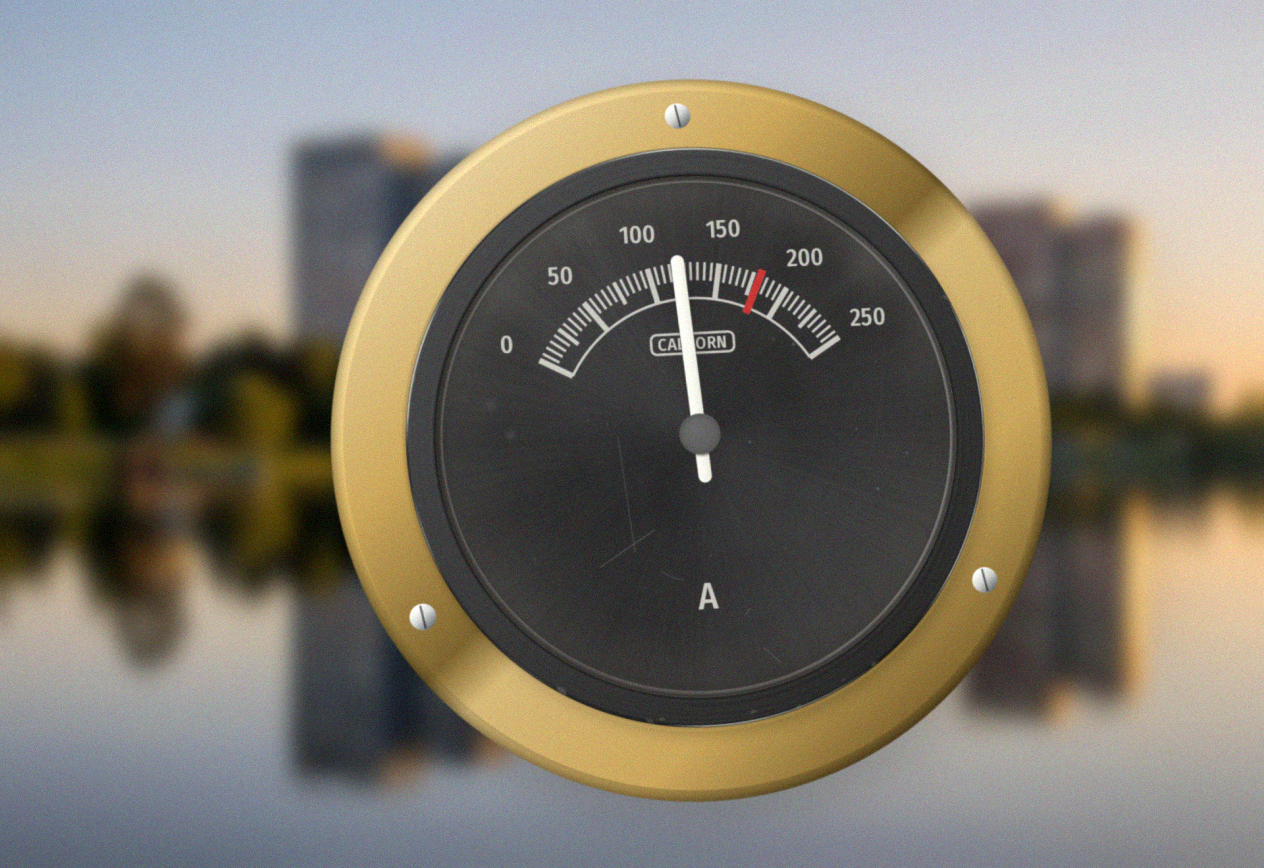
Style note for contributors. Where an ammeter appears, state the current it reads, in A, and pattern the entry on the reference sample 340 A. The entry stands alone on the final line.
120 A
